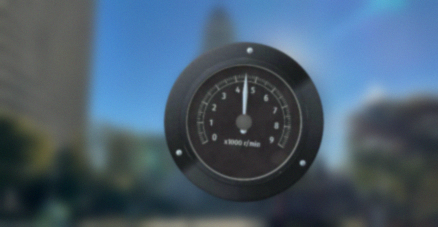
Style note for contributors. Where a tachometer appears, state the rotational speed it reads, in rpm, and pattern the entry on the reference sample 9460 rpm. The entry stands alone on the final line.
4500 rpm
